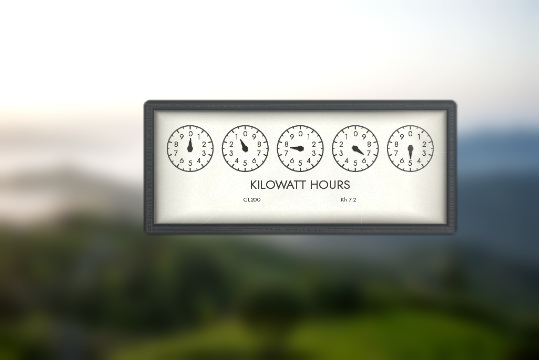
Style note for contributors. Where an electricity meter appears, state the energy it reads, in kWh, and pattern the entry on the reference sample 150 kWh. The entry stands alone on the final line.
765 kWh
